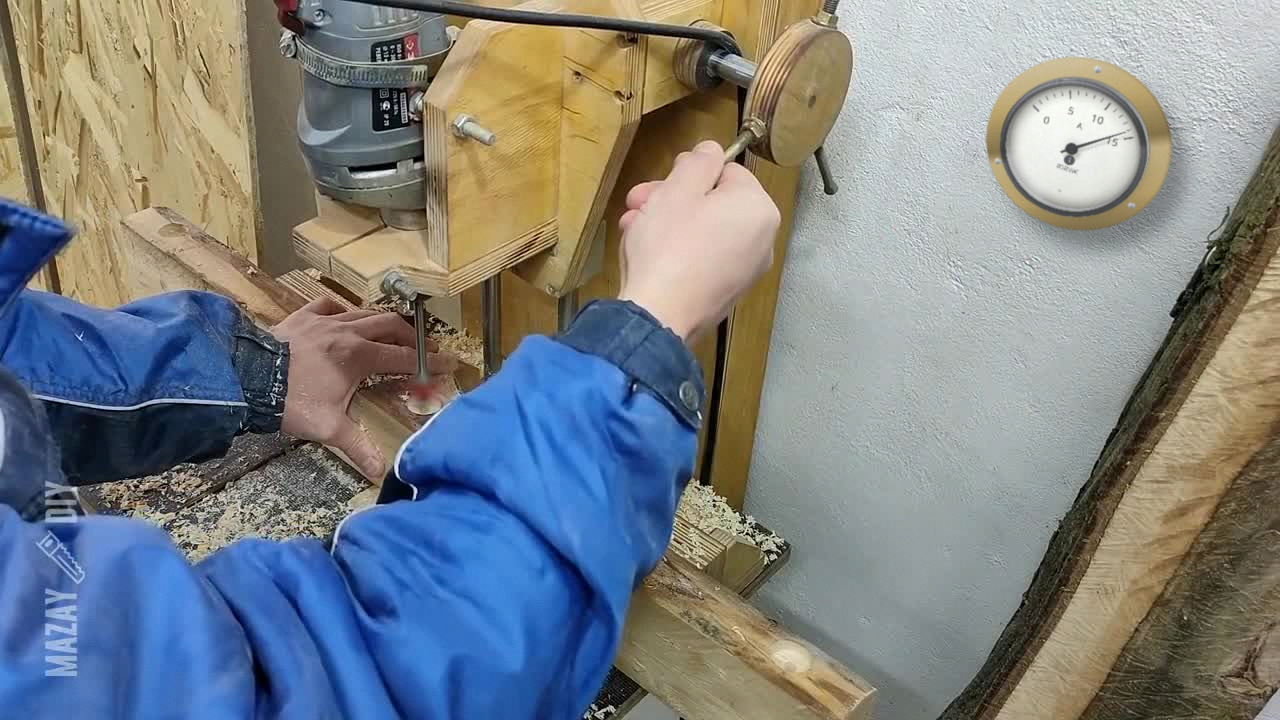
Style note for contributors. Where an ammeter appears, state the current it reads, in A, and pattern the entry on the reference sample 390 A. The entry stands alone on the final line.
14 A
